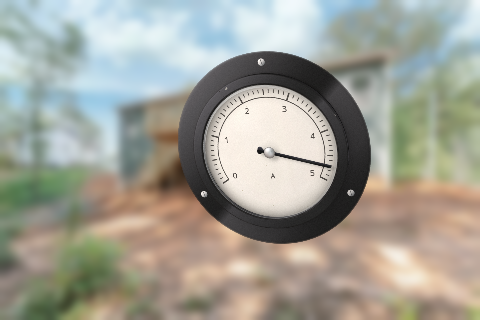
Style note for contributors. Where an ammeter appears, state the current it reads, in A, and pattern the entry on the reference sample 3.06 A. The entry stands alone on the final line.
4.7 A
